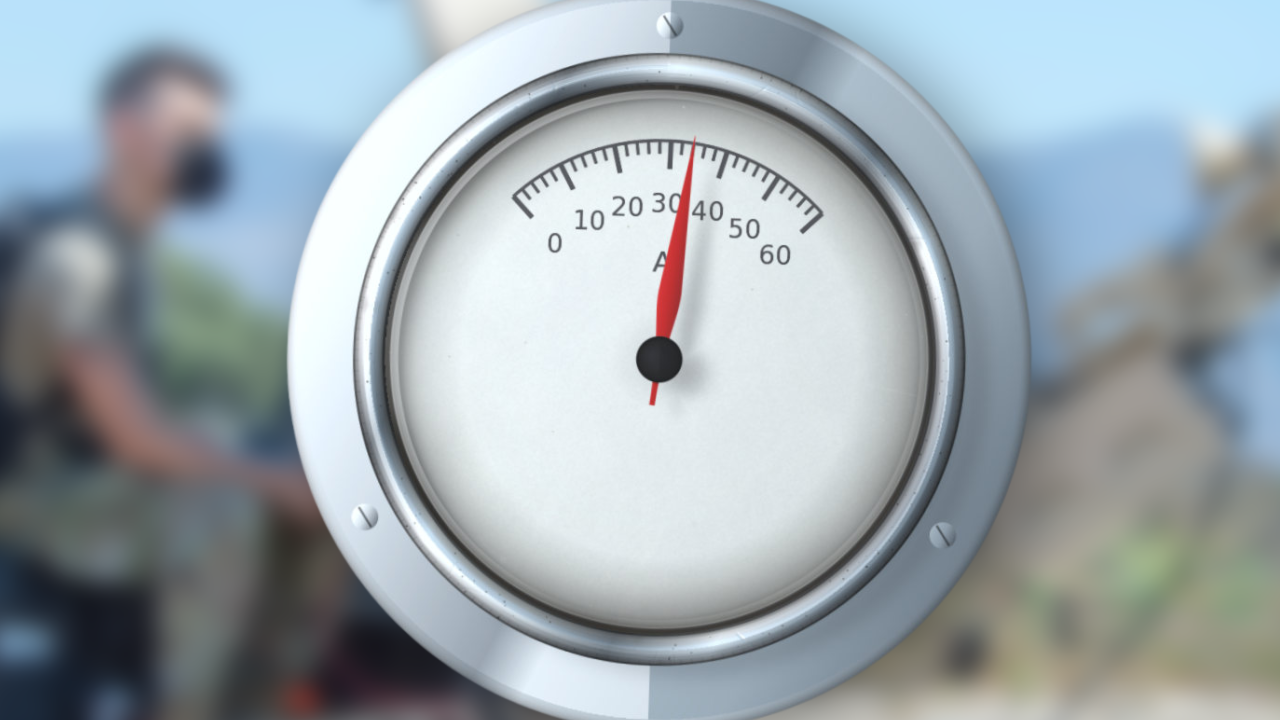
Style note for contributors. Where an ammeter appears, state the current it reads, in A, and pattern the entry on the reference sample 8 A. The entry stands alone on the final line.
34 A
